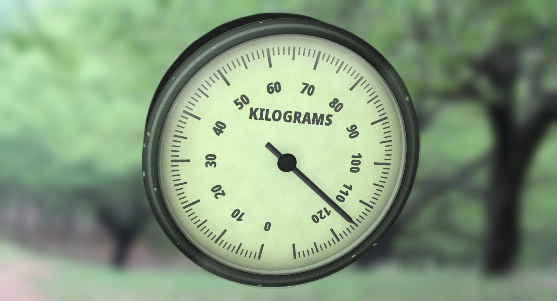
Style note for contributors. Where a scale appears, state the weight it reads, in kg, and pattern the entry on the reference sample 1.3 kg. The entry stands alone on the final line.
115 kg
